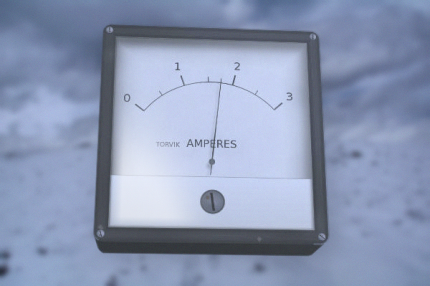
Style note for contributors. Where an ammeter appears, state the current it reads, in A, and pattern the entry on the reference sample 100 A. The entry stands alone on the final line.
1.75 A
